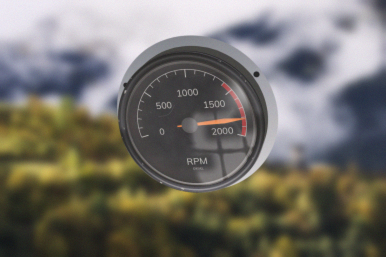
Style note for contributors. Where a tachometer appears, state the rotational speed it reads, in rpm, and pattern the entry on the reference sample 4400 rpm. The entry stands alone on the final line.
1800 rpm
